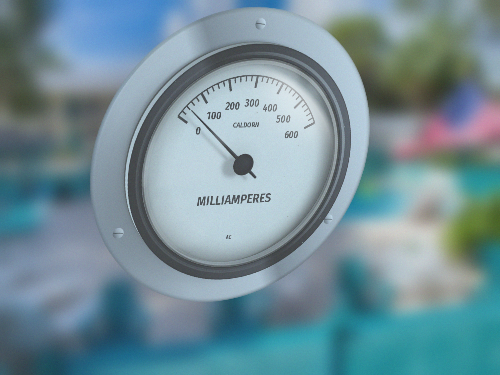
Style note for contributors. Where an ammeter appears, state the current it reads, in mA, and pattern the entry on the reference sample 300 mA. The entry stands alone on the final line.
40 mA
